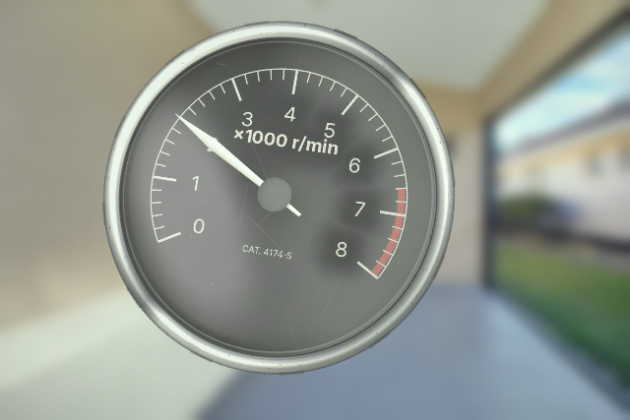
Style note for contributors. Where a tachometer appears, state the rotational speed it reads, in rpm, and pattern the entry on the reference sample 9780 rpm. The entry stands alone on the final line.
2000 rpm
